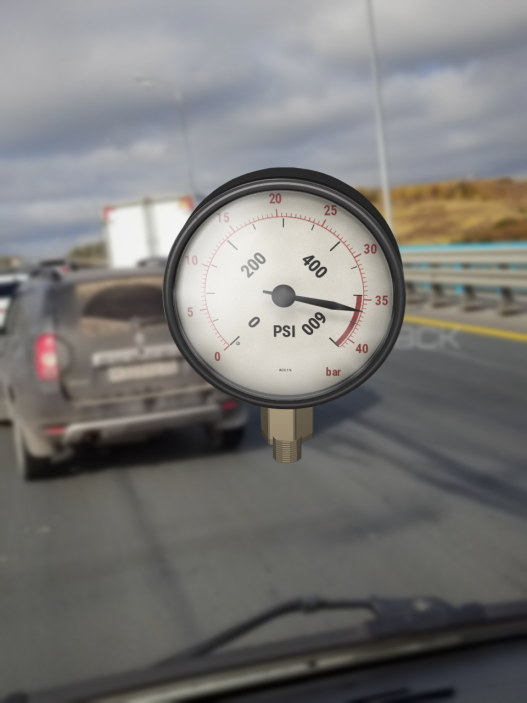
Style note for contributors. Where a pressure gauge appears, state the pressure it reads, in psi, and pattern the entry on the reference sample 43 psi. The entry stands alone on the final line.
525 psi
